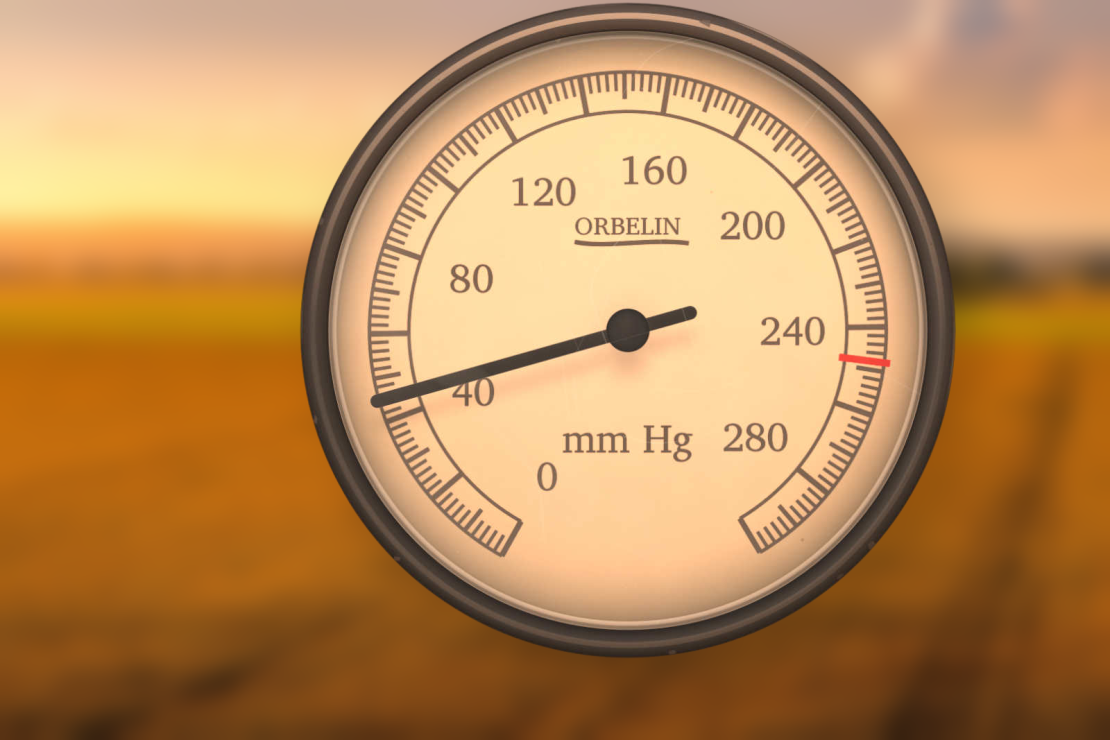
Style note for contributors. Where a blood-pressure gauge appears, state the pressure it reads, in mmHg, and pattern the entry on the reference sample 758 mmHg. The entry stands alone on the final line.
45 mmHg
